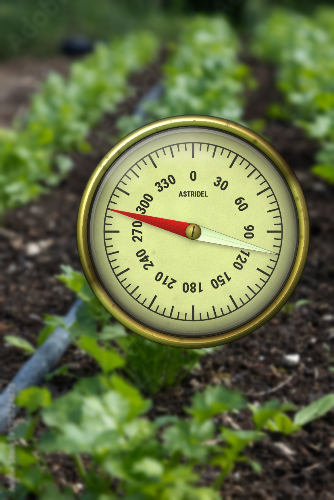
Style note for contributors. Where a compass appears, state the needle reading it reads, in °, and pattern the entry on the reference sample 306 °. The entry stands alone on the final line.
285 °
